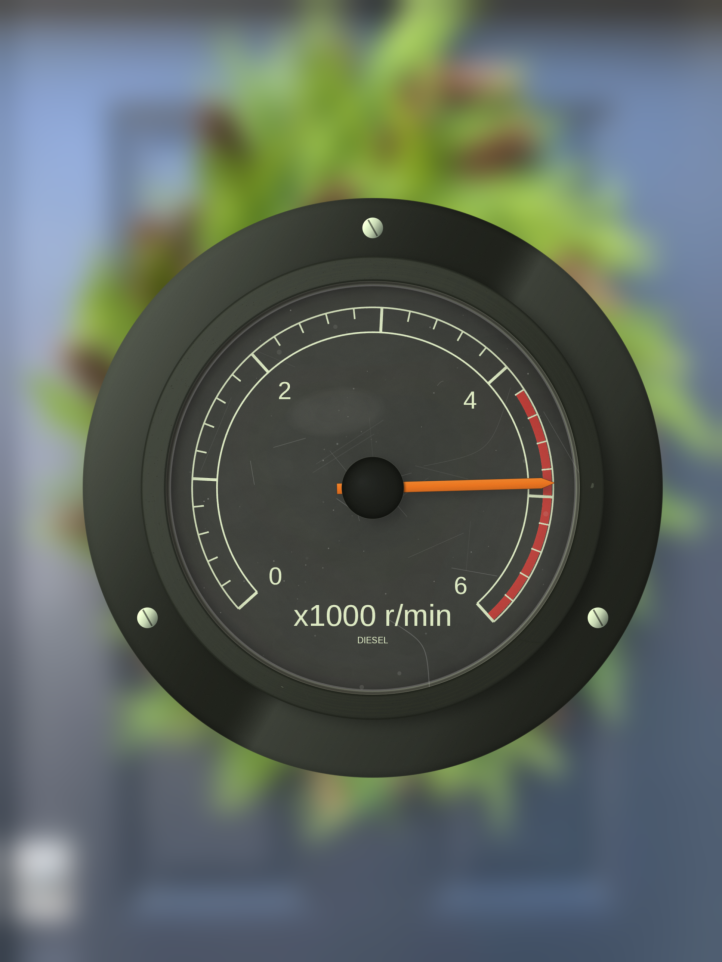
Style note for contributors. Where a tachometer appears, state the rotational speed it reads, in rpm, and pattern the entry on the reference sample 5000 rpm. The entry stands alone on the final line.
4900 rpm
